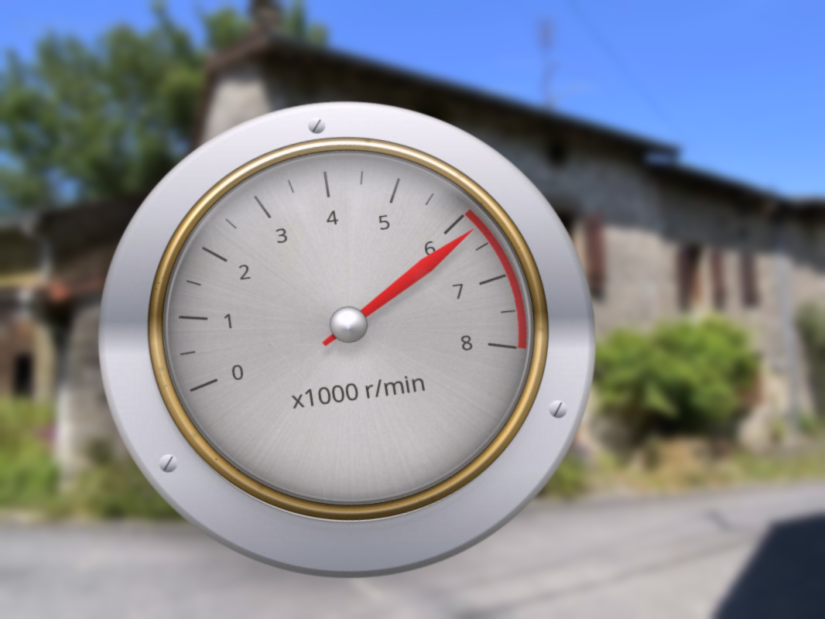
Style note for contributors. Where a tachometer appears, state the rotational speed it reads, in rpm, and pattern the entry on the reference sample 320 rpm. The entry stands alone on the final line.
6250 rpm
